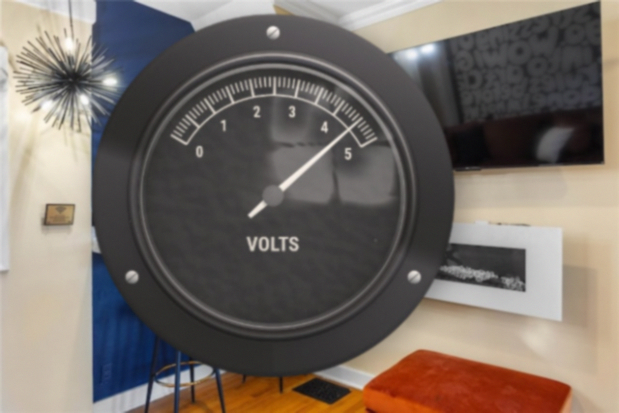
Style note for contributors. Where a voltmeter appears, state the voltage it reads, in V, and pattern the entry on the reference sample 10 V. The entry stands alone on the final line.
4.5 V
